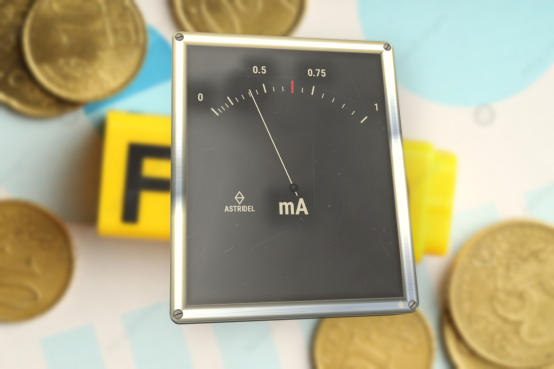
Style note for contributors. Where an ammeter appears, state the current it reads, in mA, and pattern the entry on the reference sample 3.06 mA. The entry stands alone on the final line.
0.4 mA
